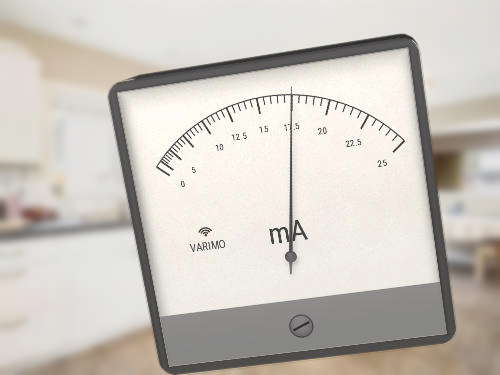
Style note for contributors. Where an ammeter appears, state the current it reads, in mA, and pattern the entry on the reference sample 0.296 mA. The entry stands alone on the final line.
17.5 mA
